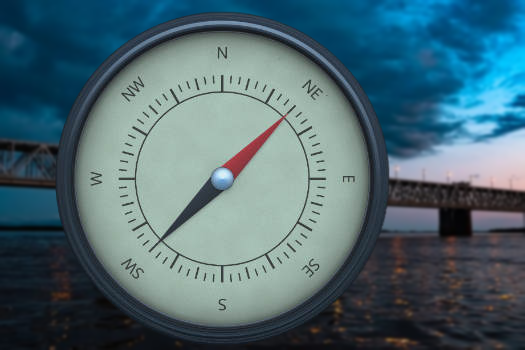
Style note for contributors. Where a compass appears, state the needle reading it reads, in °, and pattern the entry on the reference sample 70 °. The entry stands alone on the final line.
45 °
